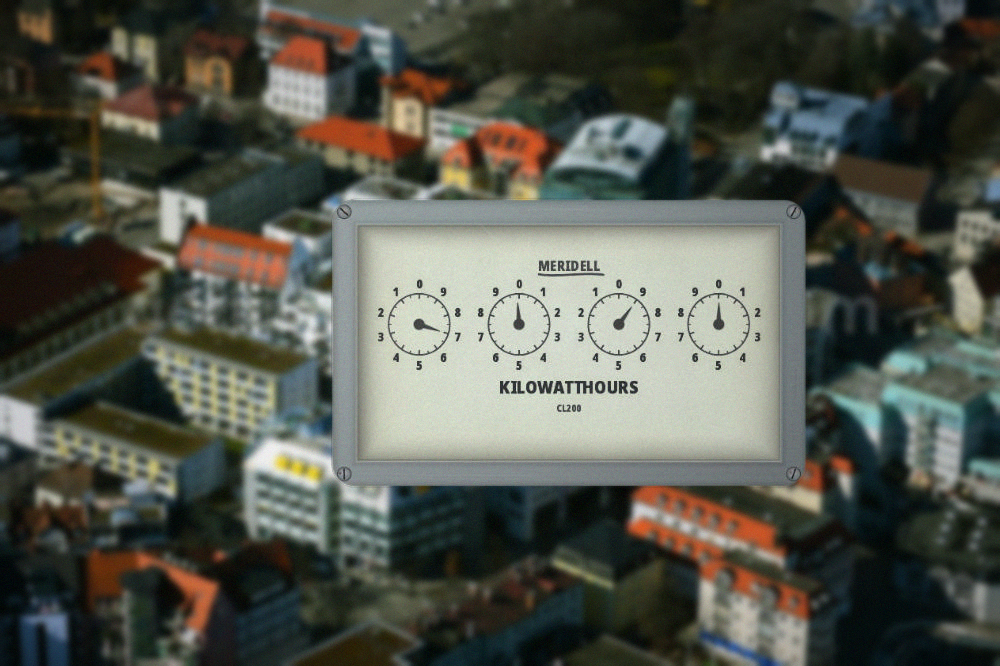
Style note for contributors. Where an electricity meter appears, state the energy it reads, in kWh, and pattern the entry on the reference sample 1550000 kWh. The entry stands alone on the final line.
6990 kWh
